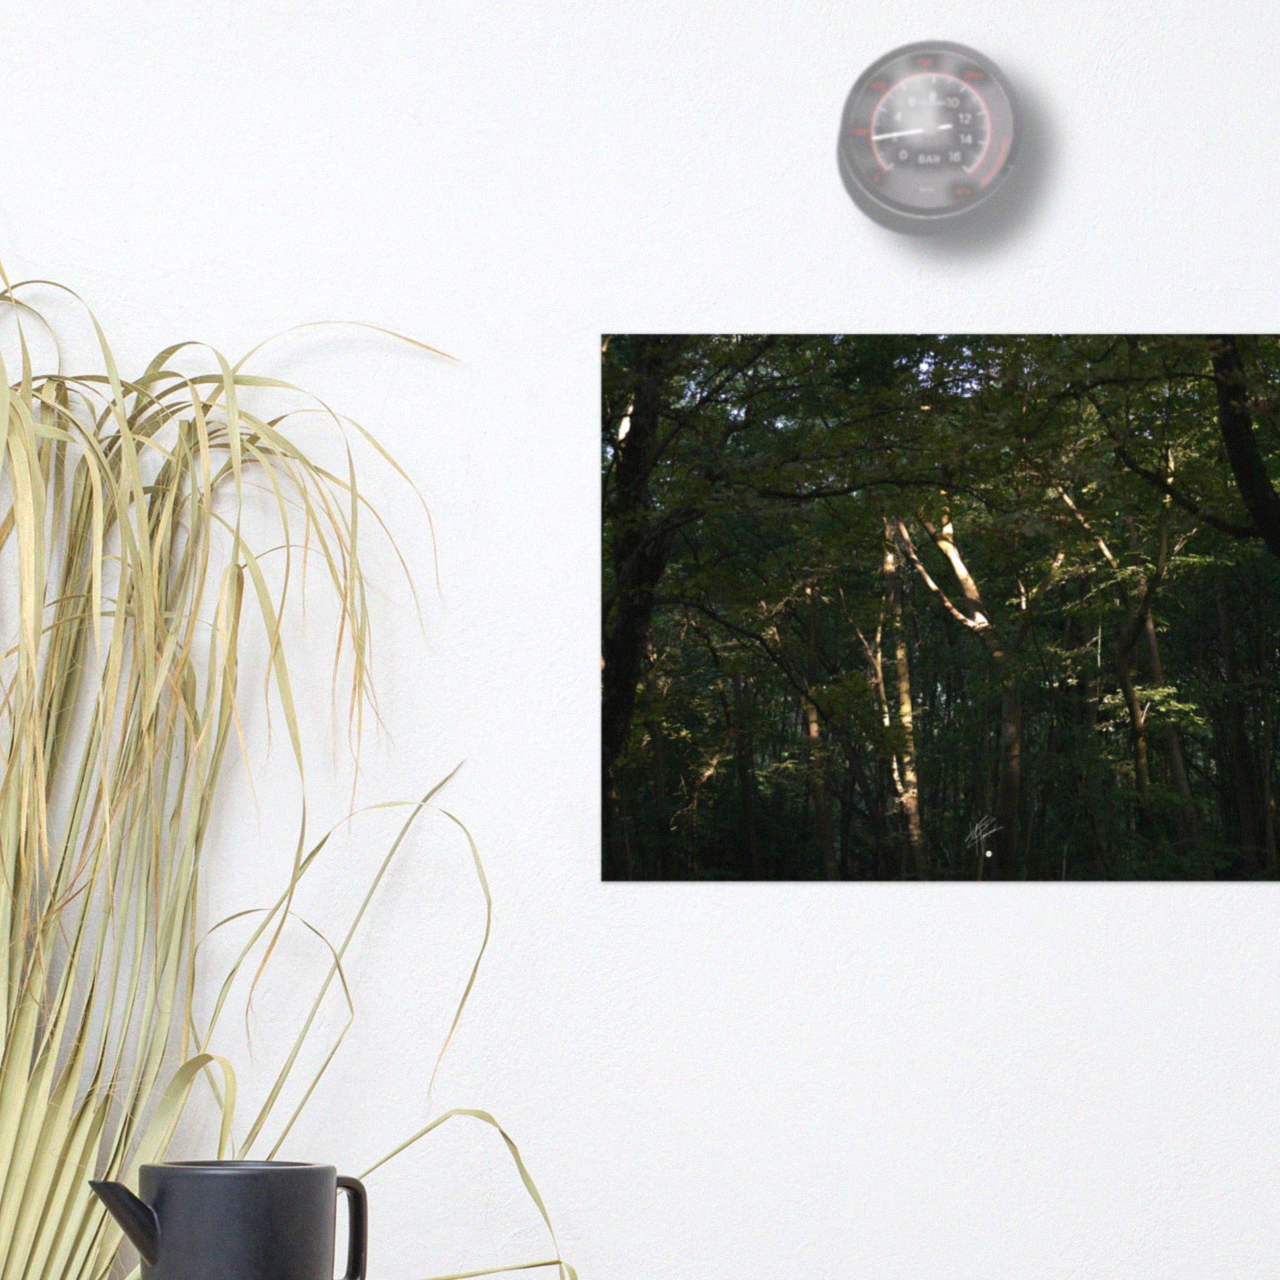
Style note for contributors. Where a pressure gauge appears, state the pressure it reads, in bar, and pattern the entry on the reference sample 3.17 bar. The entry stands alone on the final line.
2 bar
